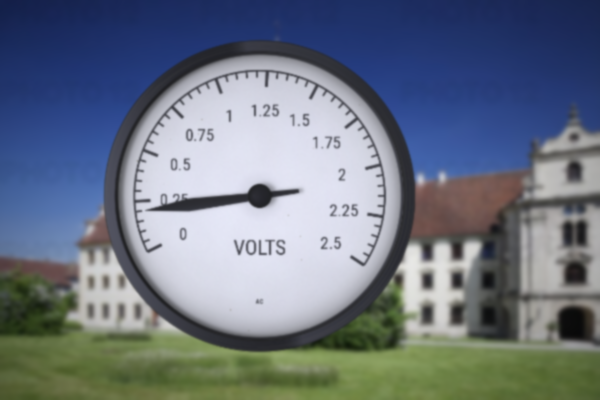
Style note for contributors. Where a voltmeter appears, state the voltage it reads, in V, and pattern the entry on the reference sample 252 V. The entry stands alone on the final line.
0.2 V
